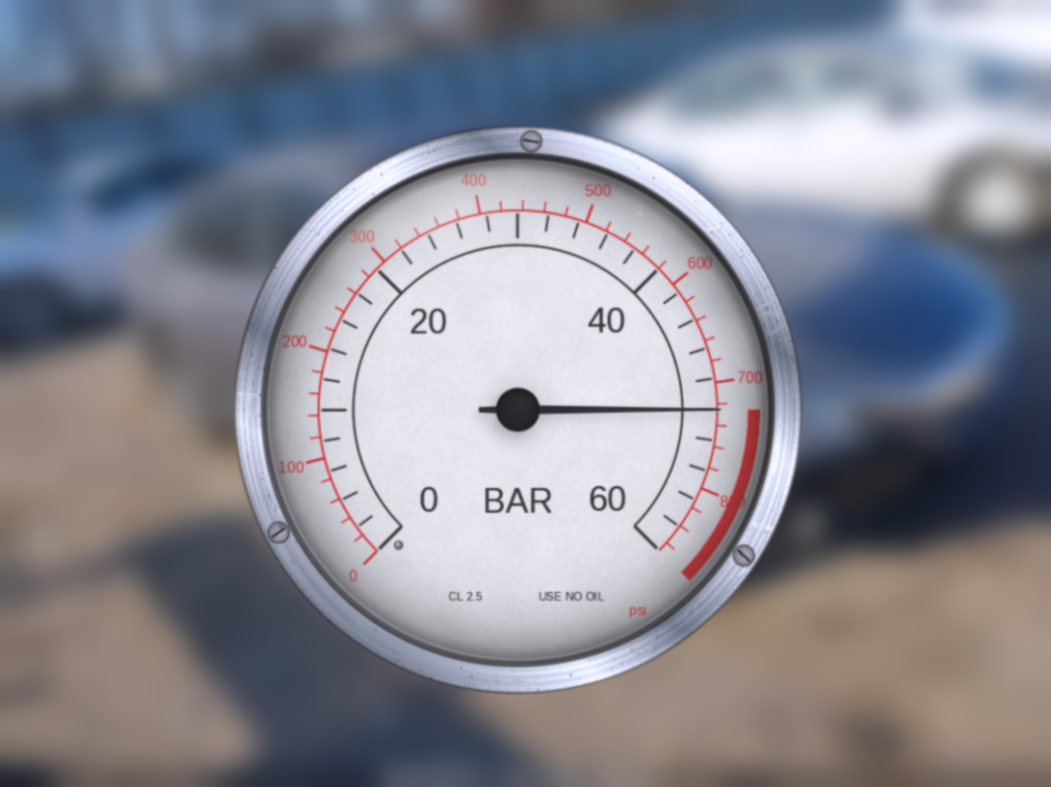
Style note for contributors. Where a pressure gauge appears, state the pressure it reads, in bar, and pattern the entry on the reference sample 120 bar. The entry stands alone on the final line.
50 bar
